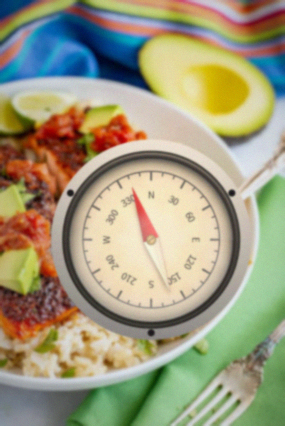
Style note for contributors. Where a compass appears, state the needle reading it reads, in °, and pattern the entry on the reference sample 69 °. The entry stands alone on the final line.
340 °
